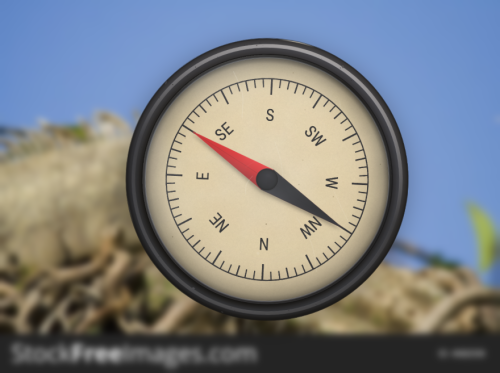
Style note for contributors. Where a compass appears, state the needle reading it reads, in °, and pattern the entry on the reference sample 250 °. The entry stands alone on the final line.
120 °
